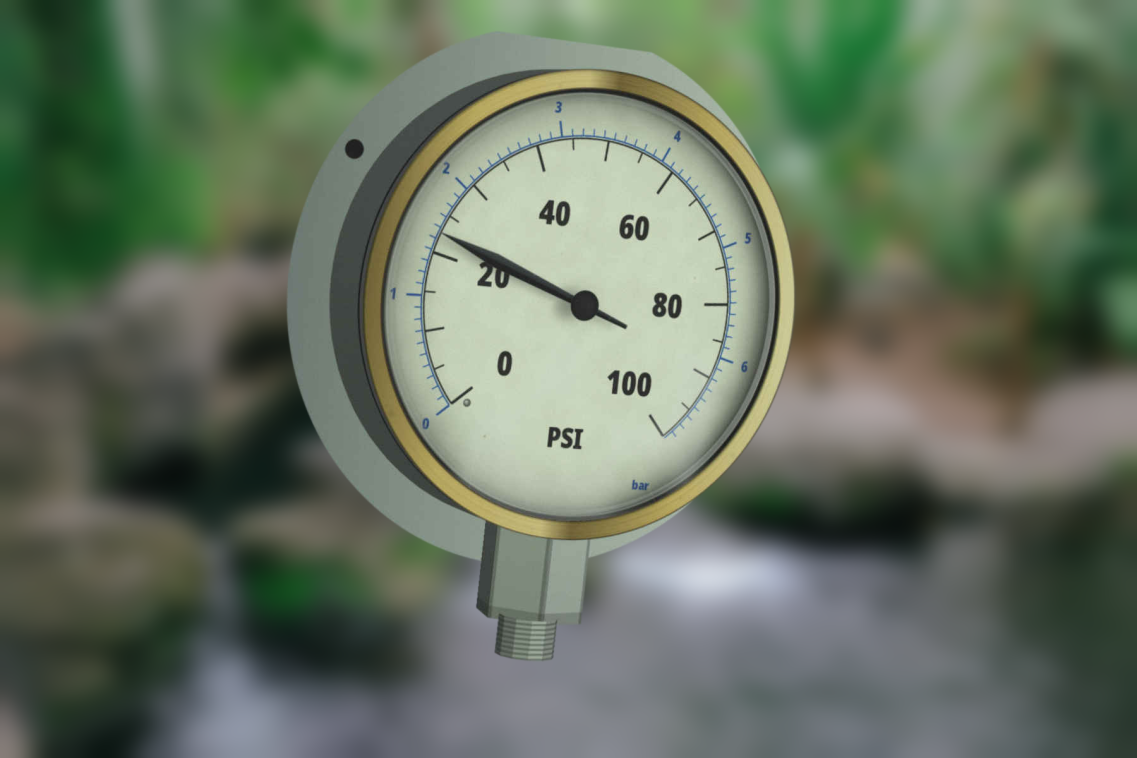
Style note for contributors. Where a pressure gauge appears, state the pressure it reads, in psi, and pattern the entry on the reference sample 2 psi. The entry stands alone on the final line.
22.5 psi
